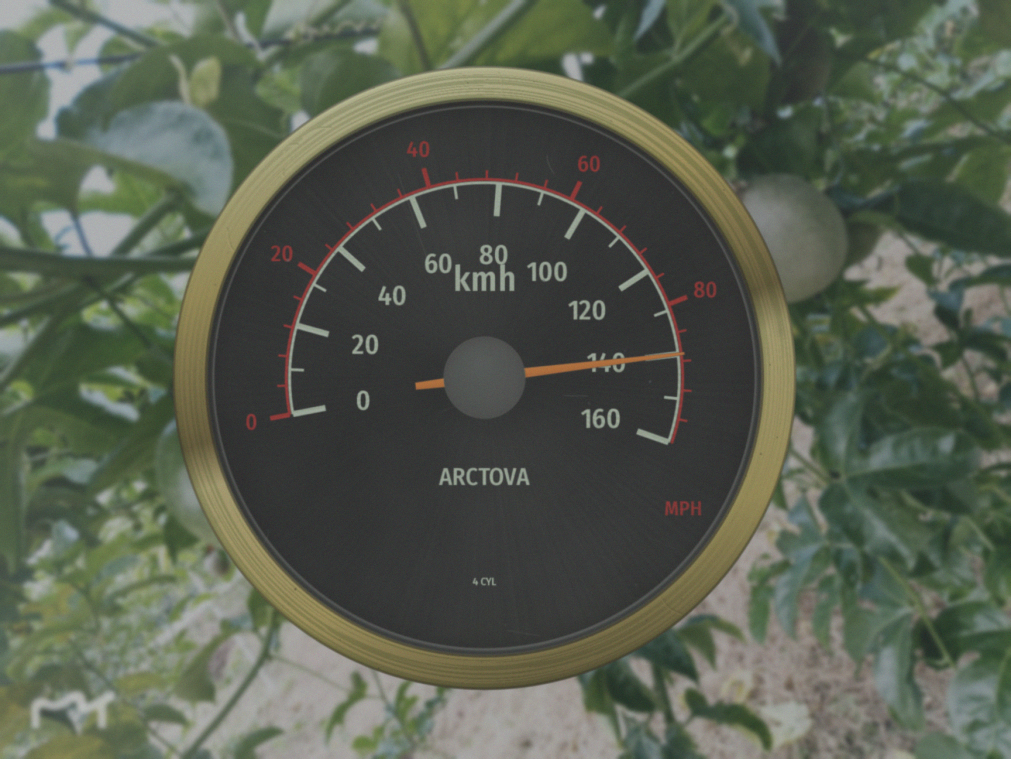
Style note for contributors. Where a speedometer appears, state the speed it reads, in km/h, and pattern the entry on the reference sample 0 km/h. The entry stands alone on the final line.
140 km/h
